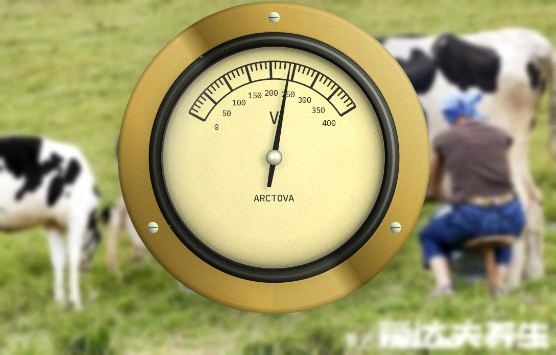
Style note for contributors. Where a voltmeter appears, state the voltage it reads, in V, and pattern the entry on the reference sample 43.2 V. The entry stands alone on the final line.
240 V
